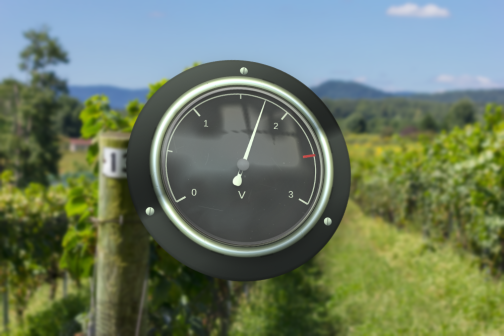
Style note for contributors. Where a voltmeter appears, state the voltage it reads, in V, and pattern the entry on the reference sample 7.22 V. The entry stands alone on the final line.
1.75 V
